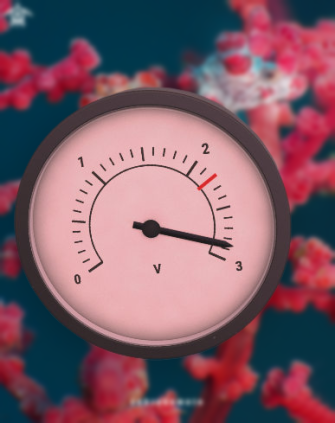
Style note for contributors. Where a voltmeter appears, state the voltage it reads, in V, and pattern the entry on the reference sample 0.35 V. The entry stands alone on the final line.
2.85 V
